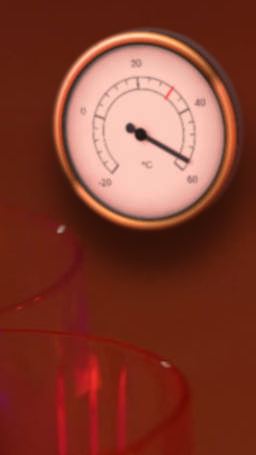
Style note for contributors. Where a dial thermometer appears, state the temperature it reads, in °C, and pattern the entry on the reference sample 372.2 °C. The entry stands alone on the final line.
56 °C
